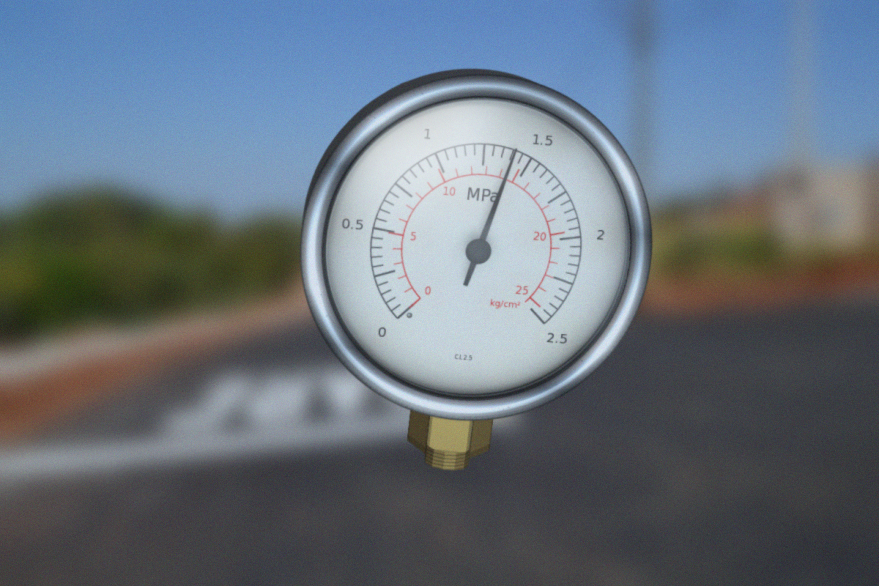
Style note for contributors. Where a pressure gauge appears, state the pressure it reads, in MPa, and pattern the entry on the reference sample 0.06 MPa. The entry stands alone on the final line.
1.4 MPa
